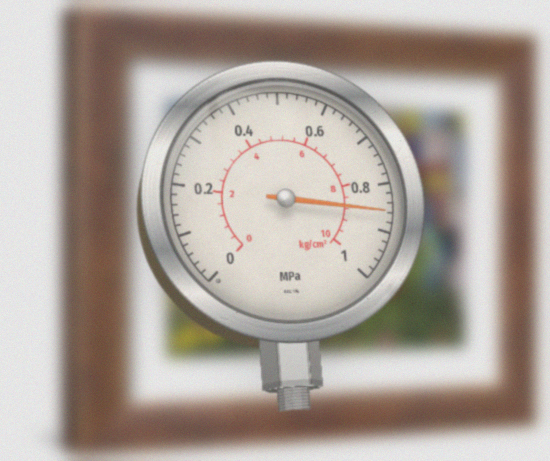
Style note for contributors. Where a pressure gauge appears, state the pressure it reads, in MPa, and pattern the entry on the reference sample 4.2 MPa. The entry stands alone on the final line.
0.86 MPa
